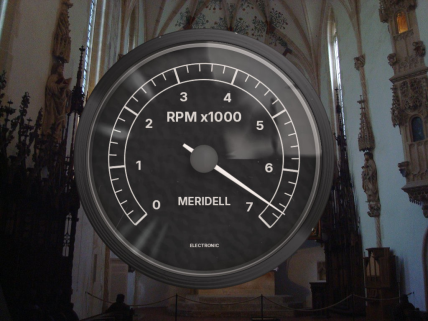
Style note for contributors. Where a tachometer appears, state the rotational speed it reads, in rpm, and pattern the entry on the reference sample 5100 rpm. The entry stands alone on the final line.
6700 rpm
